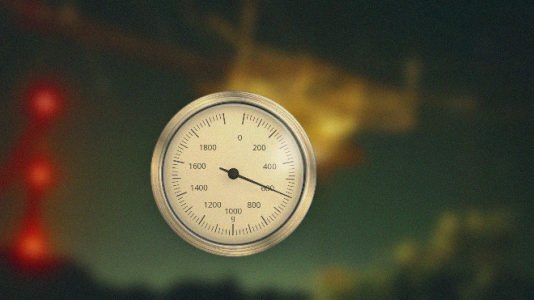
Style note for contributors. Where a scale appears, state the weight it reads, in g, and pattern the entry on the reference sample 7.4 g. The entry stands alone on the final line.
600 g
